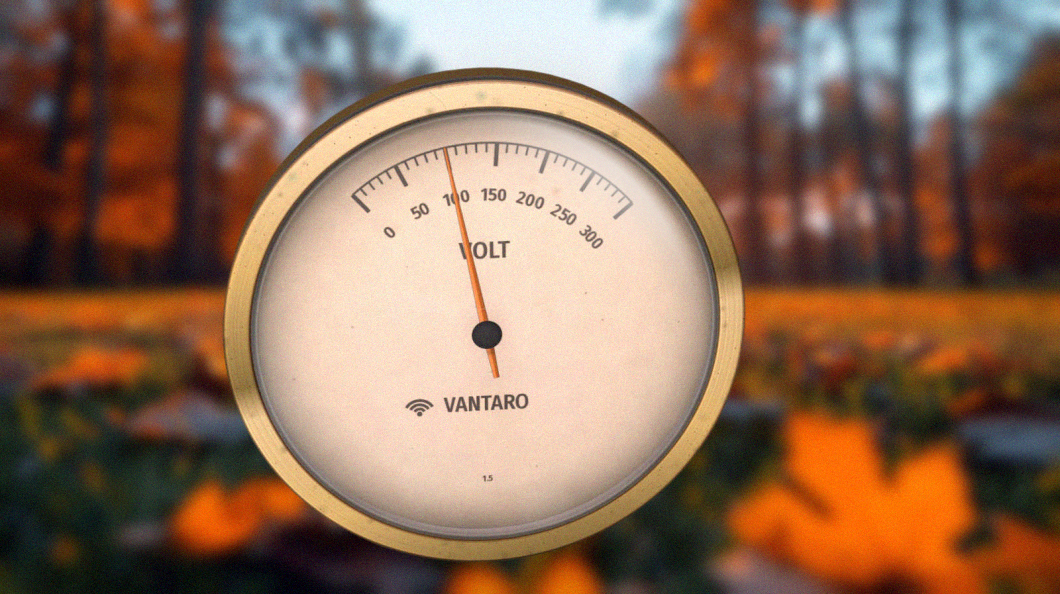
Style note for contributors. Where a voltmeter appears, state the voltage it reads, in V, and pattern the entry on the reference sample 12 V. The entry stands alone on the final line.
100 V
